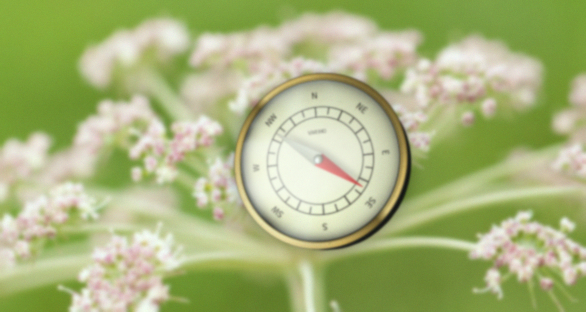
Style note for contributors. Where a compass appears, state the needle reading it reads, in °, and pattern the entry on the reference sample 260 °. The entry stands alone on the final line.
127.5 °
